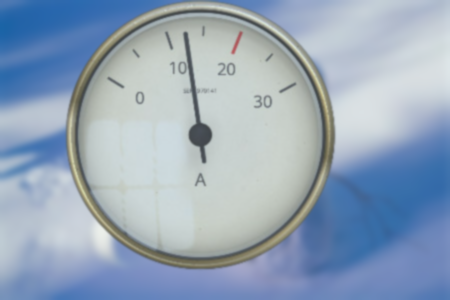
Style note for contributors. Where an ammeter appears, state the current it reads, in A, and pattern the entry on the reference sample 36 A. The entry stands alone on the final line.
12.5 A
